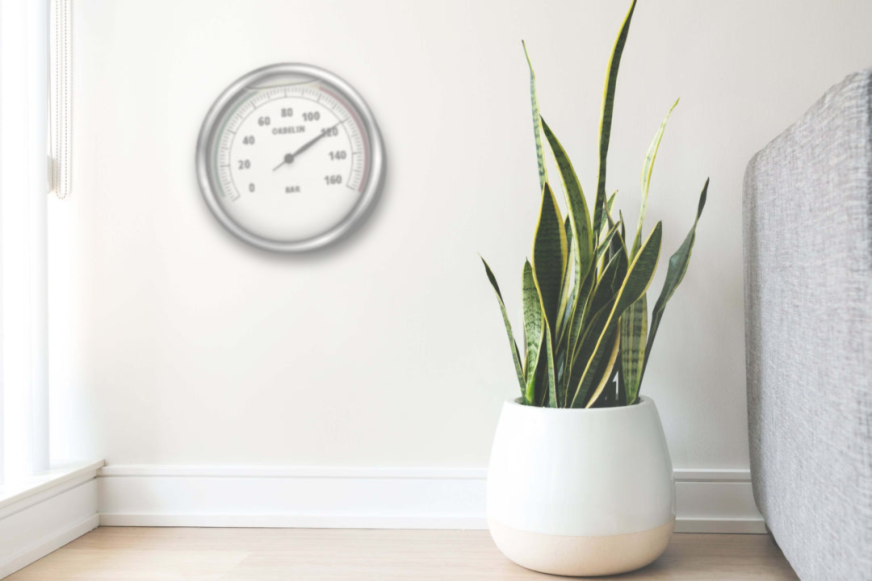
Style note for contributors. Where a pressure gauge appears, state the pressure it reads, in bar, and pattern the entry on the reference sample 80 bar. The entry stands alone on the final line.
120 bar
